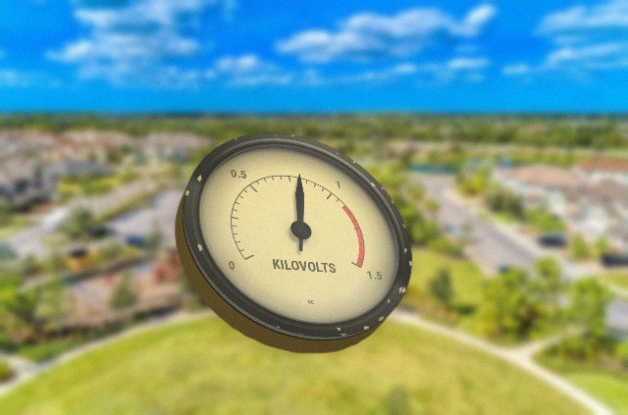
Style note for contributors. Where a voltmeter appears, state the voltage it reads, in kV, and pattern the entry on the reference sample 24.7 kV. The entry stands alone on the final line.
0.8 kV
